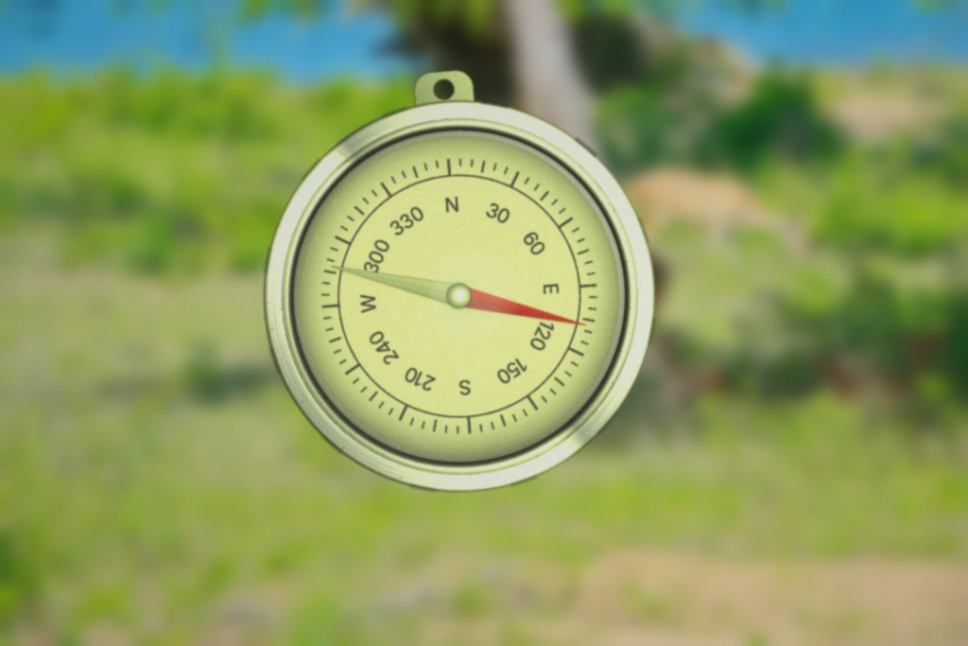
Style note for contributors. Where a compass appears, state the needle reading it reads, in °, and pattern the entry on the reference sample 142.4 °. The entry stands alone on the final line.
107.5 °
